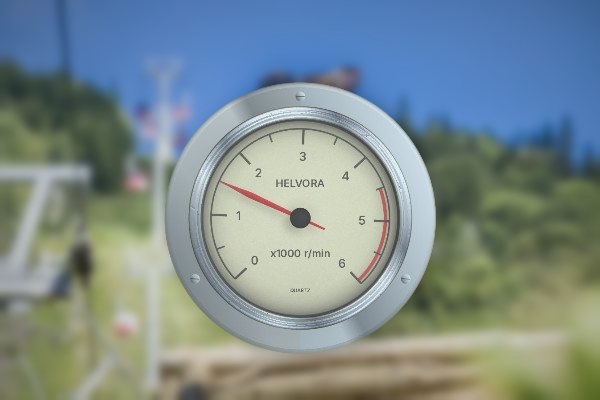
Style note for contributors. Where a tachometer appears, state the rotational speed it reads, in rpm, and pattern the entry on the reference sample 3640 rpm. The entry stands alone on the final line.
1500 rpm
